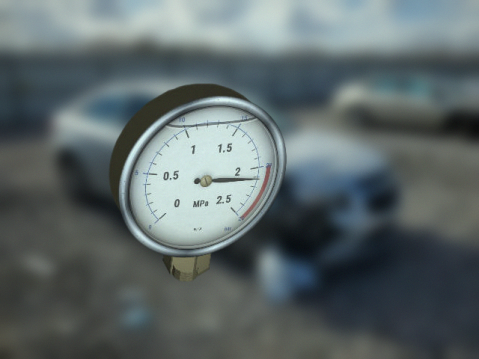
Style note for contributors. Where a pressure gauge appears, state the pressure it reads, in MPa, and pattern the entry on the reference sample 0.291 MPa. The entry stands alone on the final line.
2.1 MPa
